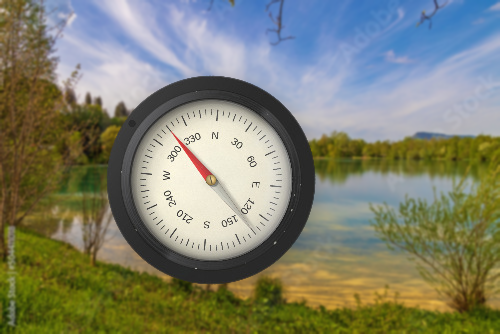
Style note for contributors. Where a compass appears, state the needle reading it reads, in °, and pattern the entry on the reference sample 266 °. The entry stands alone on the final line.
315 °
